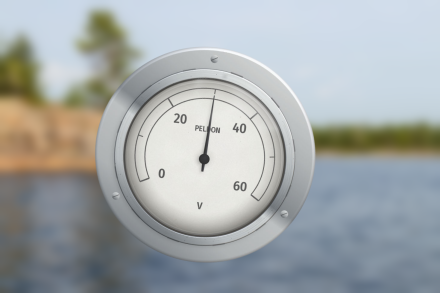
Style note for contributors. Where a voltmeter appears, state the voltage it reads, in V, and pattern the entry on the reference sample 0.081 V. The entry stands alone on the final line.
30 V
